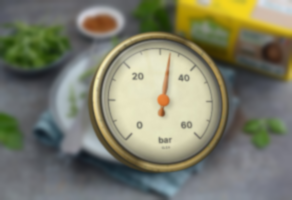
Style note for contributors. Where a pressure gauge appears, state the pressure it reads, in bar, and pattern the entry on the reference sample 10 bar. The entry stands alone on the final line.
32.5 bar
